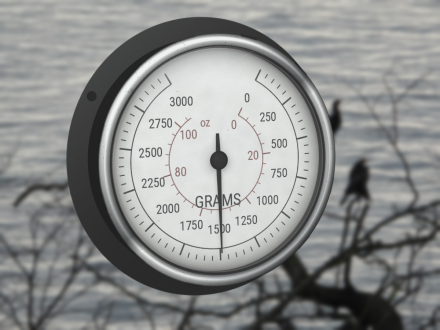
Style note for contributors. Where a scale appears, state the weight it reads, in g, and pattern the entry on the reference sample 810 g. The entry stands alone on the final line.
1500 g
